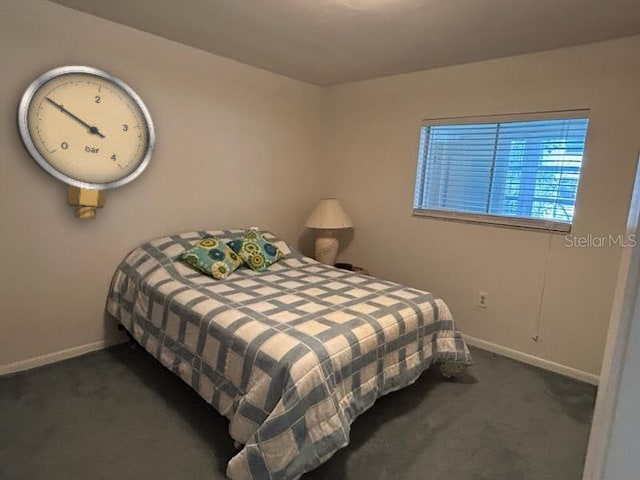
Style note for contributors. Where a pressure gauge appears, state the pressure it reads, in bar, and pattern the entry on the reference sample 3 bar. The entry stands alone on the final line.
1 bar
